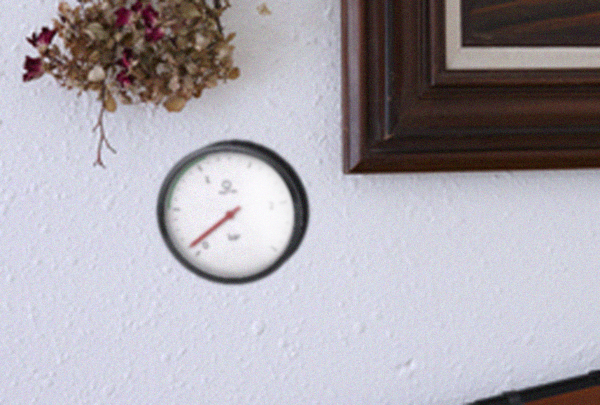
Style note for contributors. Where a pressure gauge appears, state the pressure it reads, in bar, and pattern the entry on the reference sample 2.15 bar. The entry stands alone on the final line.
0.1 bar
